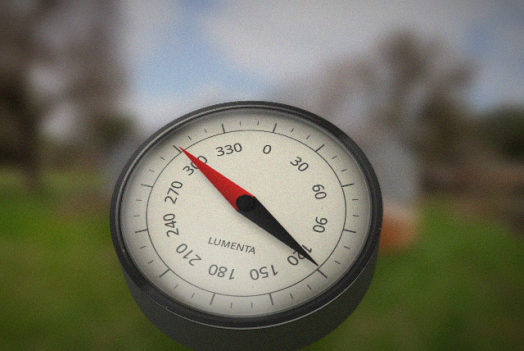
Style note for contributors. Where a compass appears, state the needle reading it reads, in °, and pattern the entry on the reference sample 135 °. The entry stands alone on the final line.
300 °
